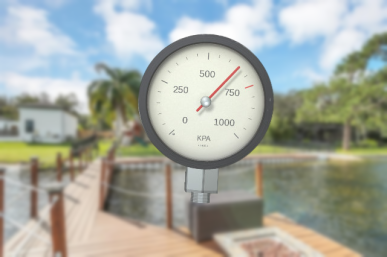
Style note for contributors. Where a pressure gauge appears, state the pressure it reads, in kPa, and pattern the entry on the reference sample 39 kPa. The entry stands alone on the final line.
650 kPa
